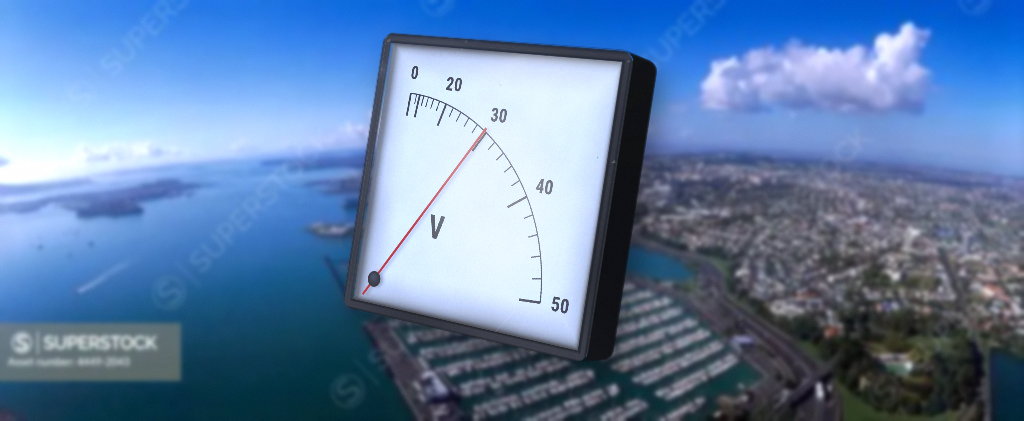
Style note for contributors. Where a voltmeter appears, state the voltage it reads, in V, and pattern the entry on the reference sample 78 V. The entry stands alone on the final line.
30 V
